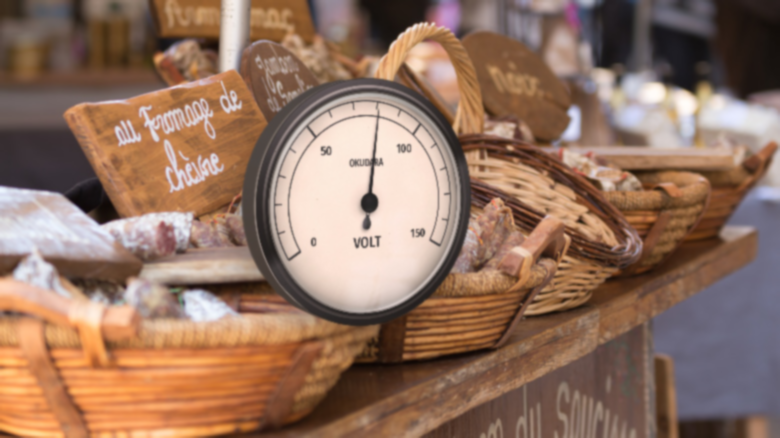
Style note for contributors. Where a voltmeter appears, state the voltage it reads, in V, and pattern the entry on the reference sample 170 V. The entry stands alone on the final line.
80 V
